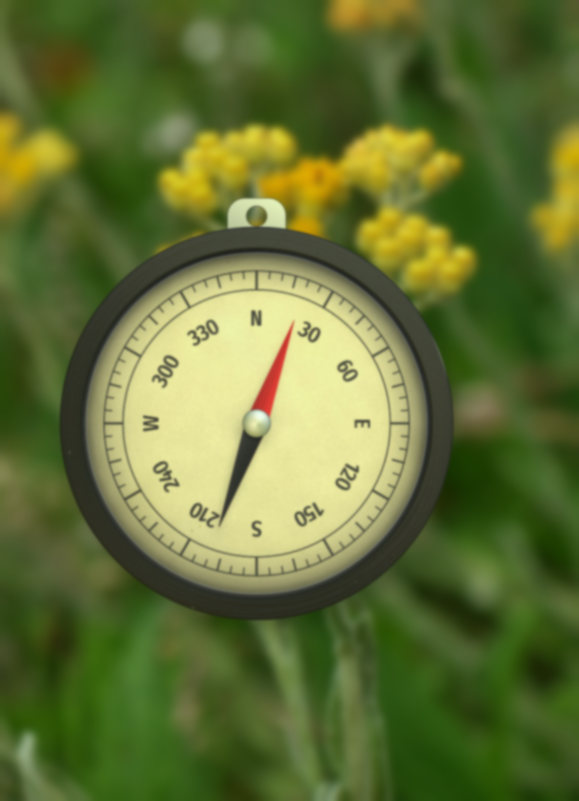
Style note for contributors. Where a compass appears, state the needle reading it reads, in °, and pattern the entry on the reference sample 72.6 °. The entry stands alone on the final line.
20 °
